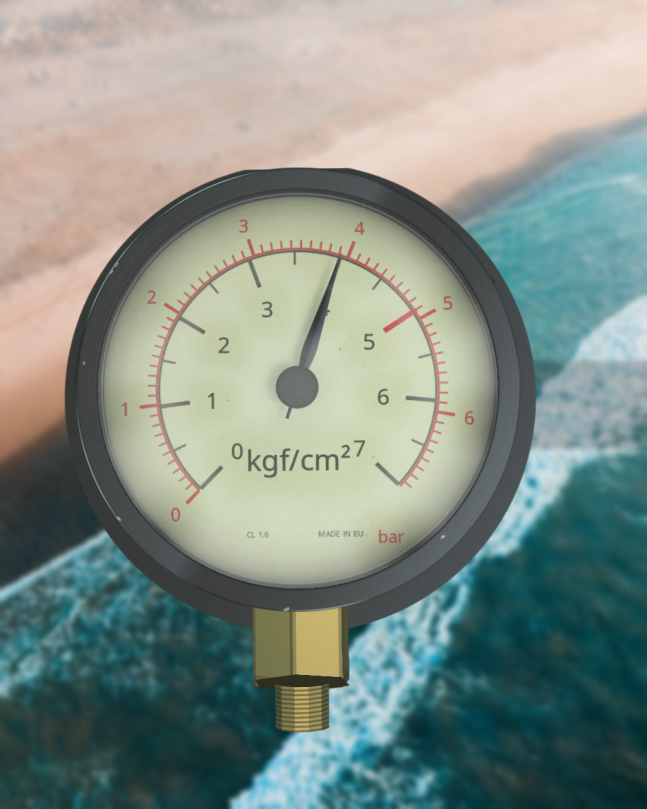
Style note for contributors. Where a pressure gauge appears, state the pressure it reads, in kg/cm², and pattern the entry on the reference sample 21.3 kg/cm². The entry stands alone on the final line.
4 kg/cm²
